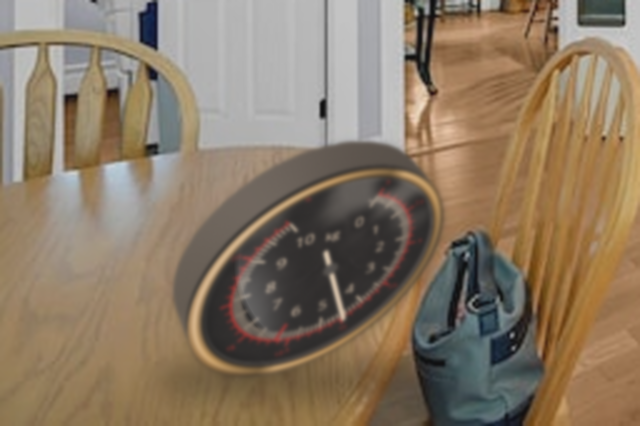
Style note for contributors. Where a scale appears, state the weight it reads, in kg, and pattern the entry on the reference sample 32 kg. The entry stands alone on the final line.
4.5 kg
